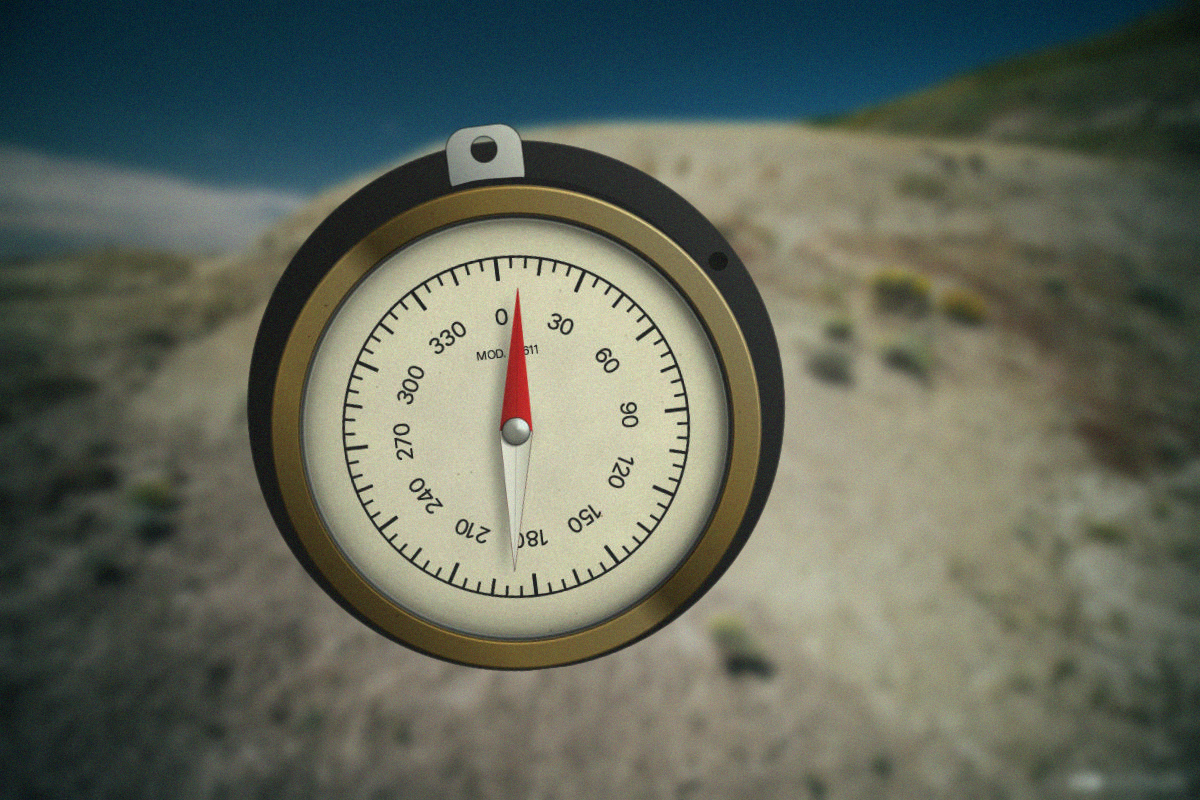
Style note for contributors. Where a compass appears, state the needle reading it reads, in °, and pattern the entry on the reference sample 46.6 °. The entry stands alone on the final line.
7.5 °
